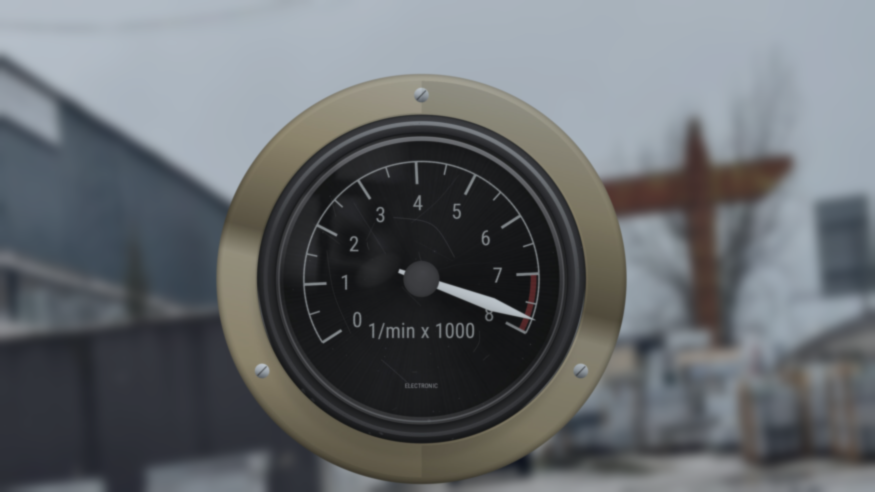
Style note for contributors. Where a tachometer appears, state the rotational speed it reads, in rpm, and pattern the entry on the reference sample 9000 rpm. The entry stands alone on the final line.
7750 rpm
